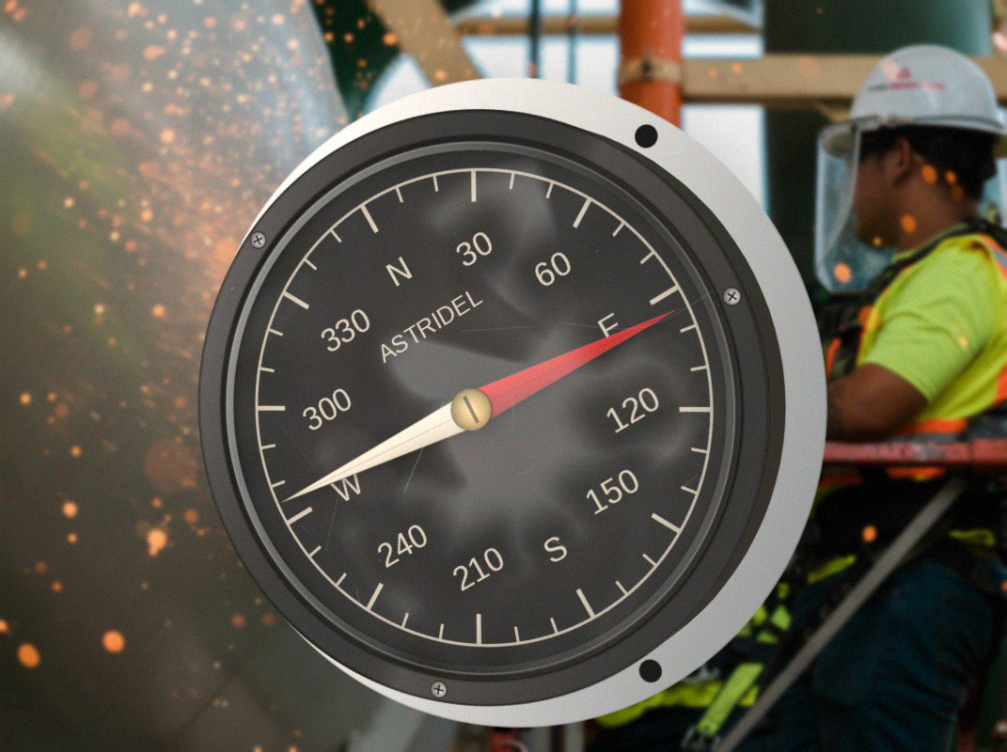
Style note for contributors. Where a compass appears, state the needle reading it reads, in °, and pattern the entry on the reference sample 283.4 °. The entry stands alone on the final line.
95 °
